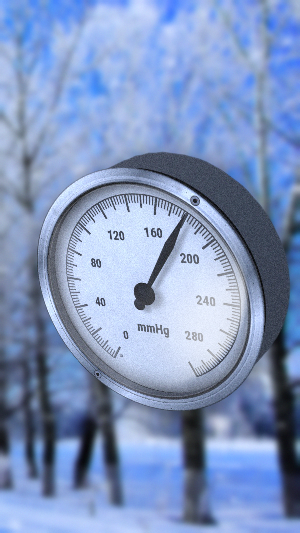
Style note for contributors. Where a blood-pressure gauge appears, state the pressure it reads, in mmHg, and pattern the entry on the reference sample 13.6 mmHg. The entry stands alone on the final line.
180 mmHg
